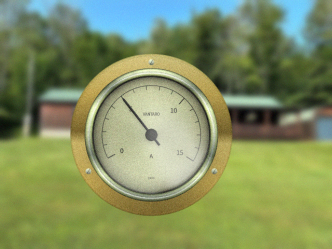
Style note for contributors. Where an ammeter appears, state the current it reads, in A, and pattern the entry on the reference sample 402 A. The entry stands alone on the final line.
5 A
